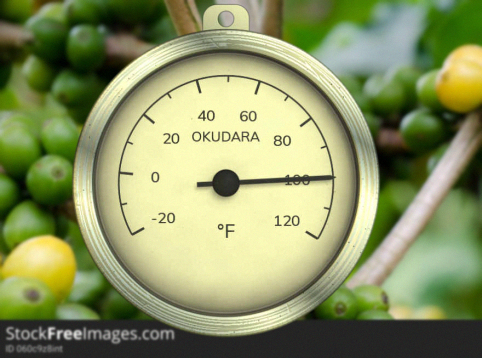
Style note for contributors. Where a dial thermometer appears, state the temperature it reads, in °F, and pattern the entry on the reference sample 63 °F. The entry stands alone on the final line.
100 °F
